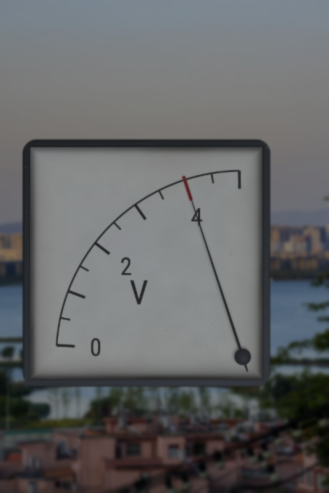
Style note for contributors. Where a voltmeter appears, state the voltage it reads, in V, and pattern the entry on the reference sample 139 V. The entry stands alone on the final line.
4 V
